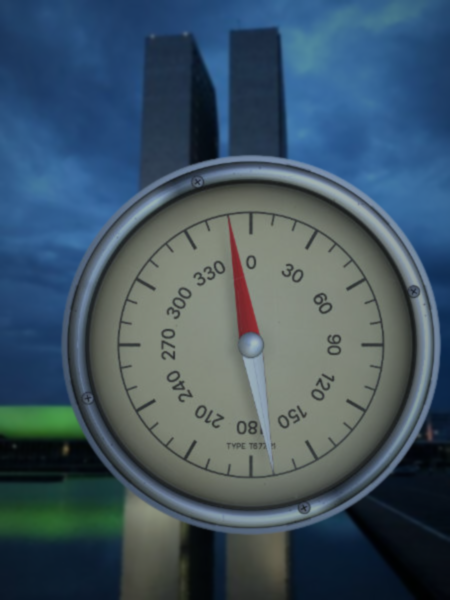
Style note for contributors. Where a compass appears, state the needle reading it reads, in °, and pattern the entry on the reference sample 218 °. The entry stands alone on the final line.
350 °
